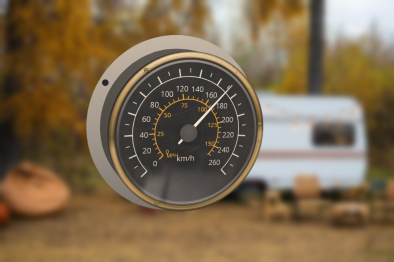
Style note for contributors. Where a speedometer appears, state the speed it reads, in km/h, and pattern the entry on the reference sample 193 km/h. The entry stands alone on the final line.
170 km/h
